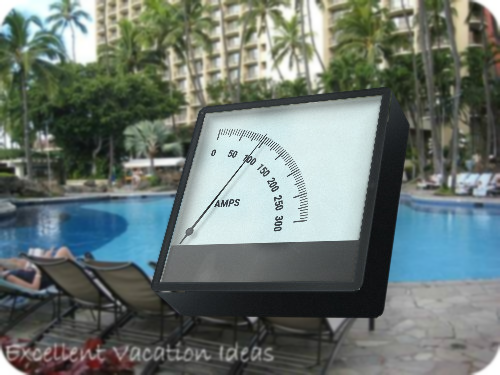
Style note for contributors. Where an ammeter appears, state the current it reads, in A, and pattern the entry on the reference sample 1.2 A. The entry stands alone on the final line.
100 A
